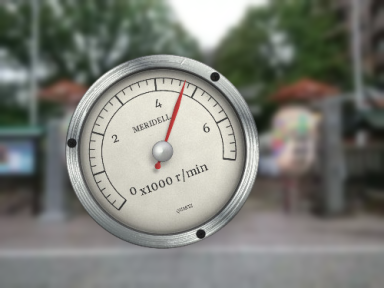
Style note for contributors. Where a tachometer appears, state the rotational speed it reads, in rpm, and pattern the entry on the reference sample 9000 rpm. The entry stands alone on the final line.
4700 rpm
